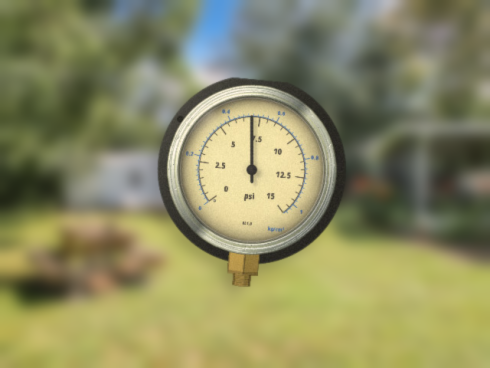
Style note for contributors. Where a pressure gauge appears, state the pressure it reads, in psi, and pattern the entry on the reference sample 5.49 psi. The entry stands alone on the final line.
7 psi
